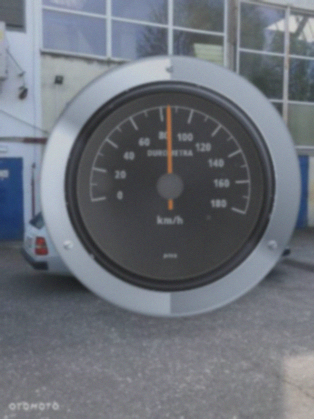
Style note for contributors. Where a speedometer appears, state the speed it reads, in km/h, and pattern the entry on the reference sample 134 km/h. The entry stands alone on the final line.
85 km/h
